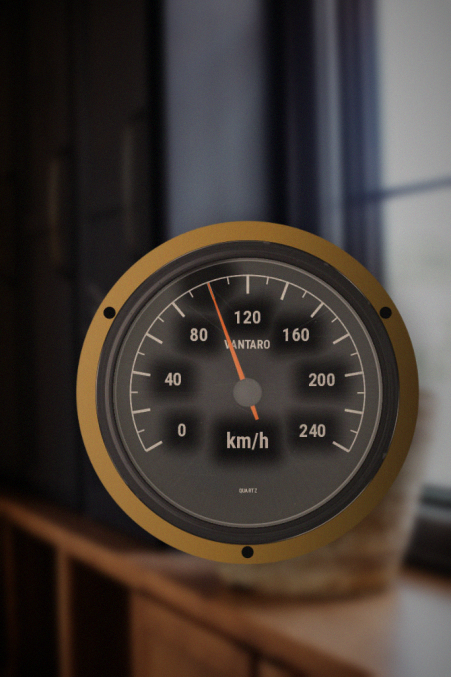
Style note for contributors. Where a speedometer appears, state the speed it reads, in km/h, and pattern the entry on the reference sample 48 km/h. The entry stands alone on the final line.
100 km/h
